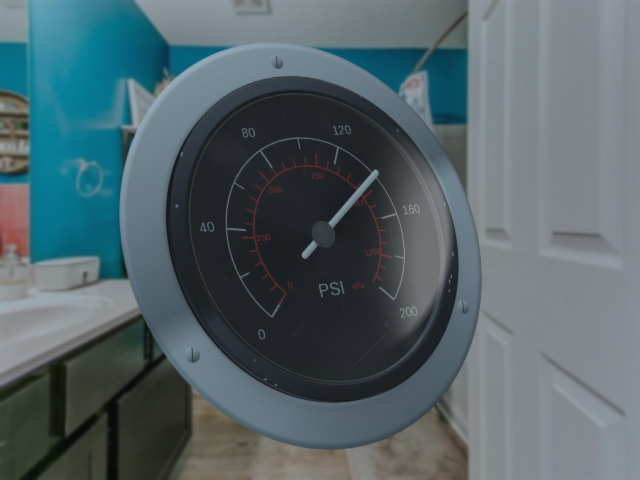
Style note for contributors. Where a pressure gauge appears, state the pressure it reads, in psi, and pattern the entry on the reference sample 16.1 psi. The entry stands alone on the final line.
140 psi
